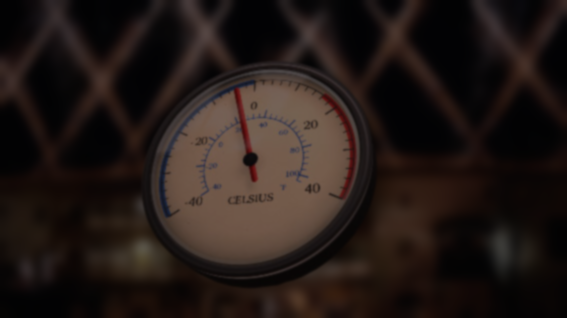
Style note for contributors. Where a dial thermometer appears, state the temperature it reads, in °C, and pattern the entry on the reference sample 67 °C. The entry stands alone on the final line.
-4 °C
